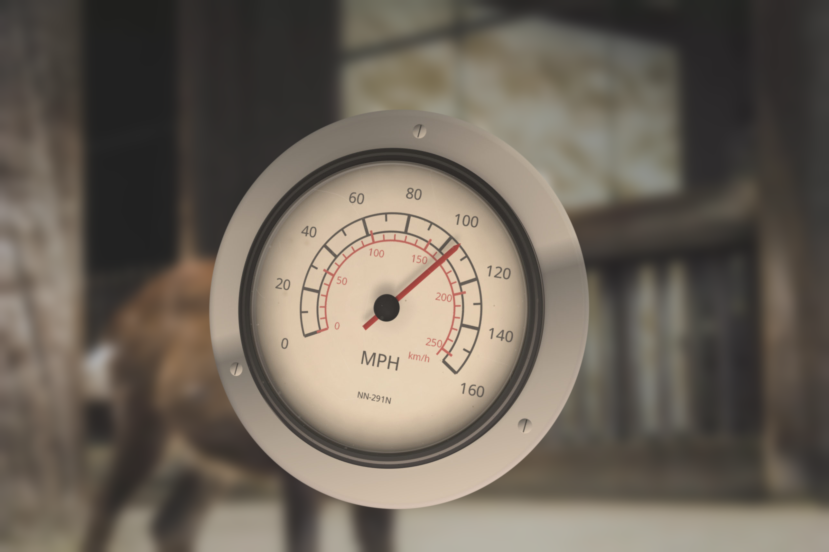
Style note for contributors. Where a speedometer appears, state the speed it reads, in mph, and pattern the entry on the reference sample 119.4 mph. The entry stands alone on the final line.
105 mph
